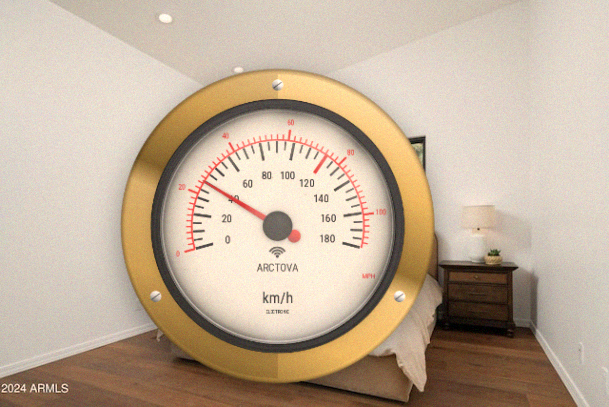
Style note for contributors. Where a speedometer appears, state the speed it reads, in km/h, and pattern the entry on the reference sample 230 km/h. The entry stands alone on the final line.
40 km/h
